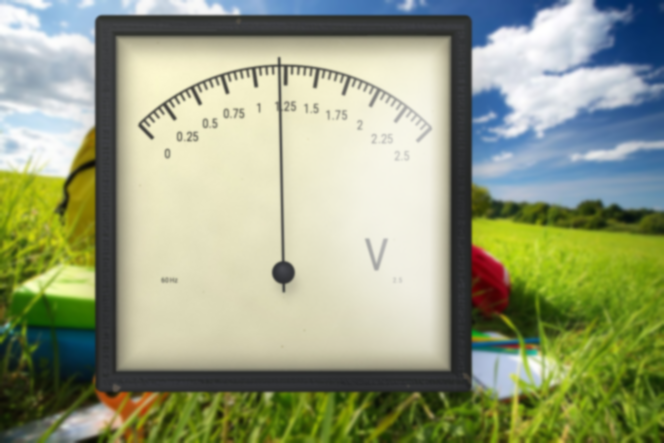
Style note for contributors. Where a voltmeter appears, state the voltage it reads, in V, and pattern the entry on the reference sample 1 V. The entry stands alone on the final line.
1.2 V
